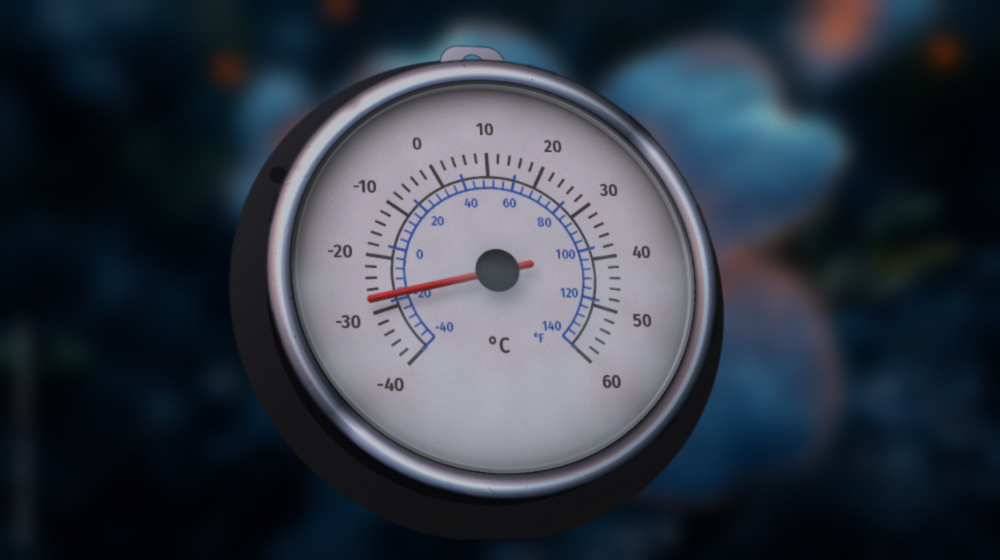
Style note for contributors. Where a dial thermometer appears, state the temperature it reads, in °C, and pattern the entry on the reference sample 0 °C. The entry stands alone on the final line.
-28 °C
